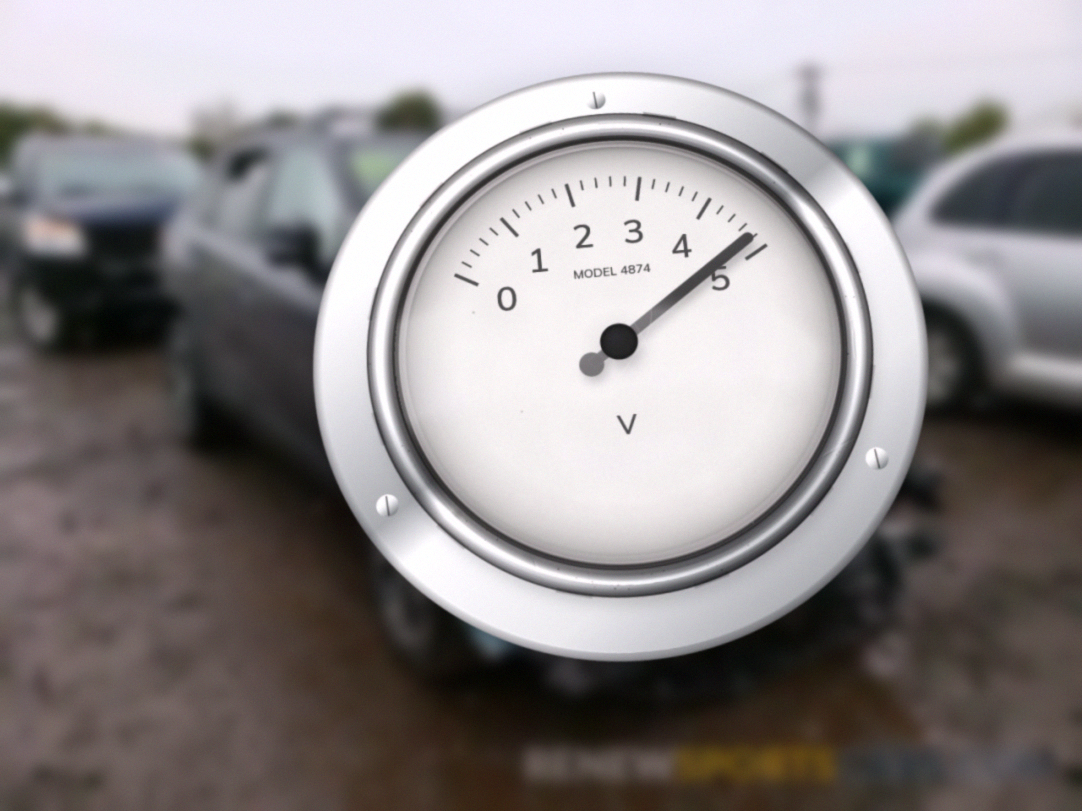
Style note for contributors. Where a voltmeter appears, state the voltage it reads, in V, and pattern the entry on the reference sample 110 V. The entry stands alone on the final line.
4.8 V
